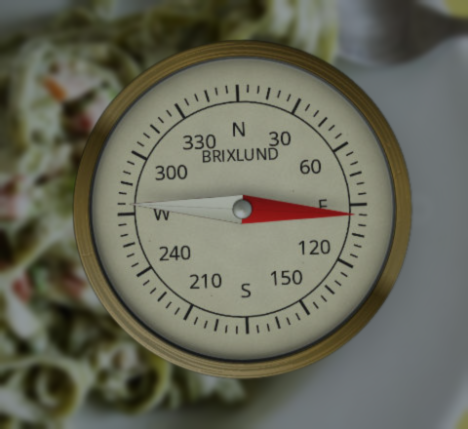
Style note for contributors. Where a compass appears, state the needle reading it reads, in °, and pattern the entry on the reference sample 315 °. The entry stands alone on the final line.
95 °
